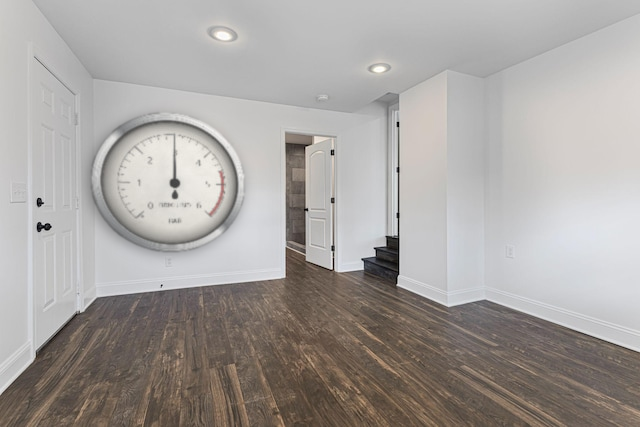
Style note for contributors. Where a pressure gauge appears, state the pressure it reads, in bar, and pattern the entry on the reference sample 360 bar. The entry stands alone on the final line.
3 bar
